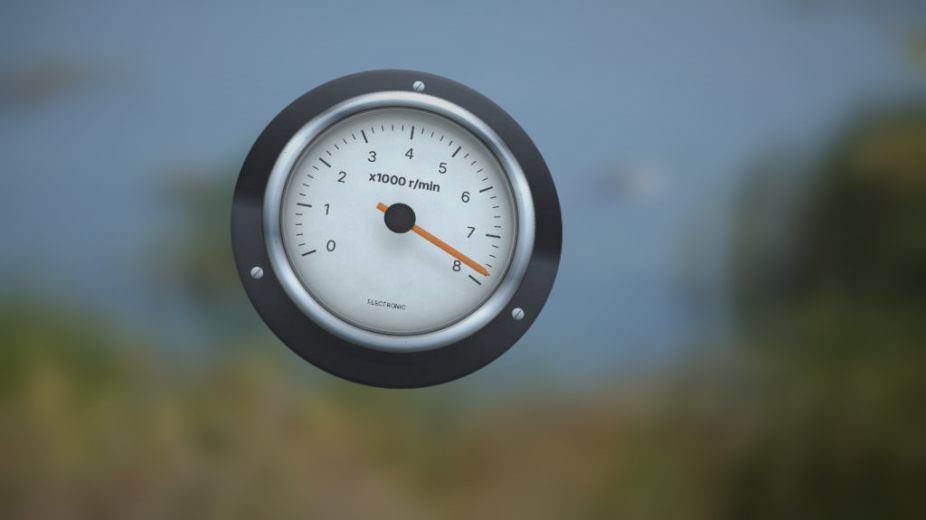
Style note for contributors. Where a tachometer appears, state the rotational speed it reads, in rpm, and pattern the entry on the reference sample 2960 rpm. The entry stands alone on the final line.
7800 rpm
